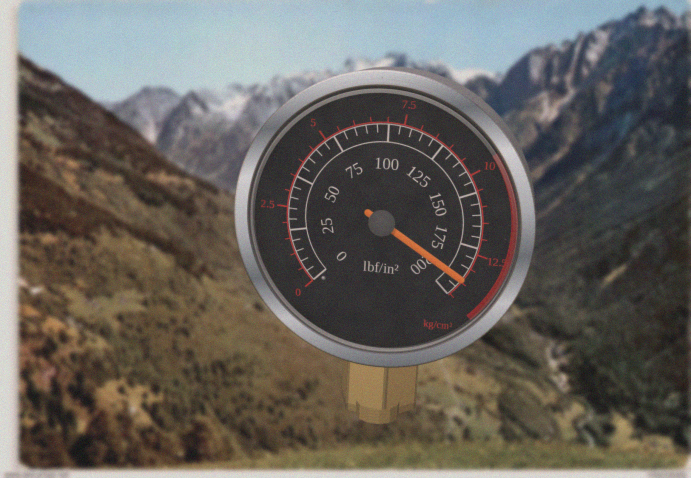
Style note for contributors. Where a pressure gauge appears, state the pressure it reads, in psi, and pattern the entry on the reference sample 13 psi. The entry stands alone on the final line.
190 psi
